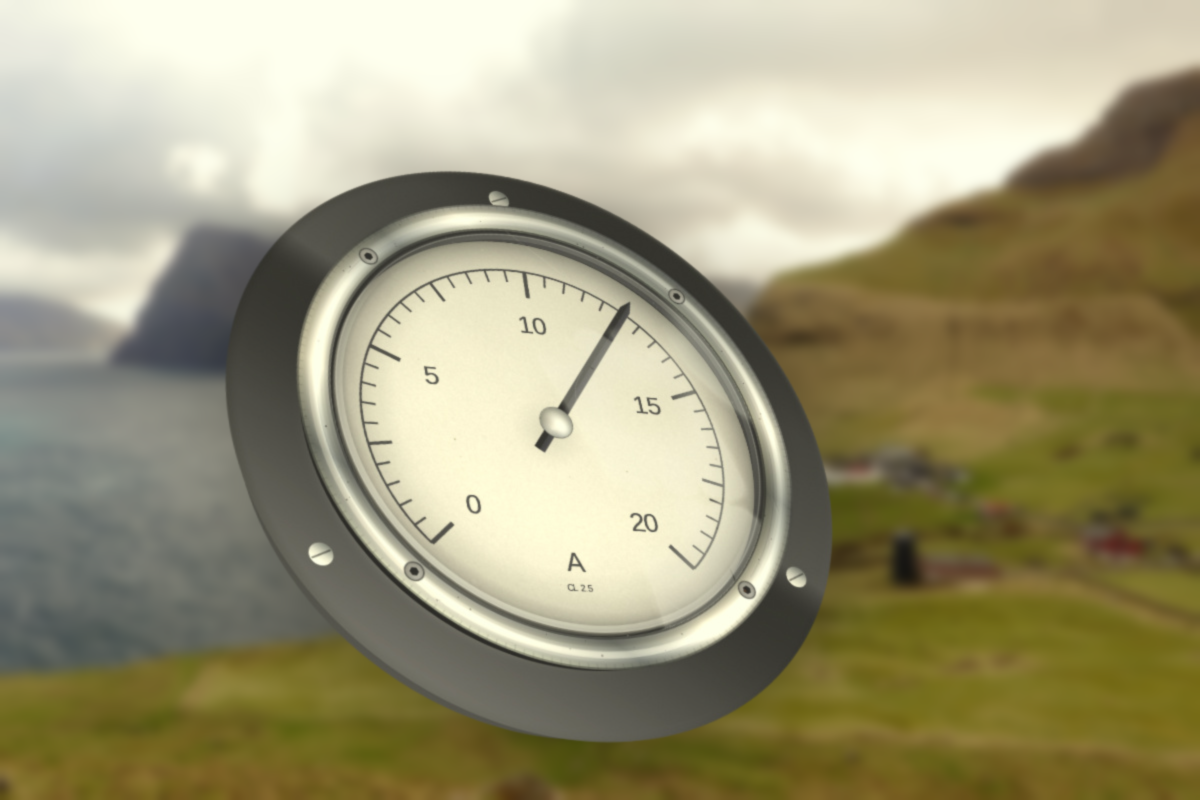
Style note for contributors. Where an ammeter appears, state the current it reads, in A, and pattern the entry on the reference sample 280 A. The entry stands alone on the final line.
12.5 A
